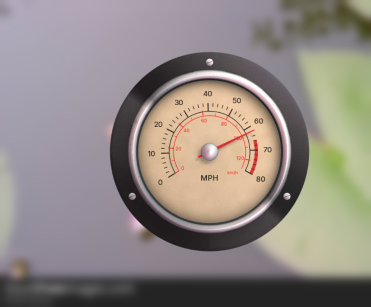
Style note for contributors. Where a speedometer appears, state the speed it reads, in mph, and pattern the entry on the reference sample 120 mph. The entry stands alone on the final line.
62 mph
